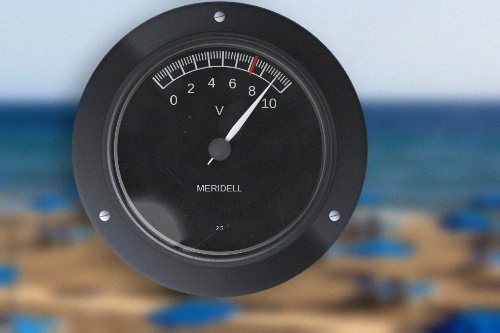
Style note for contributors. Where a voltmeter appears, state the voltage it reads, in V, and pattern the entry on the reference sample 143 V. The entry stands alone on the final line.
9 V
